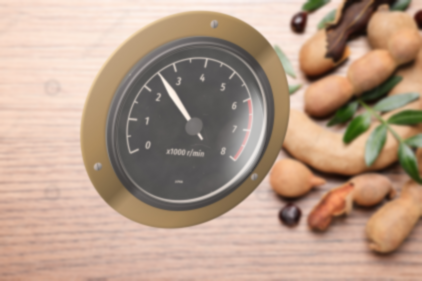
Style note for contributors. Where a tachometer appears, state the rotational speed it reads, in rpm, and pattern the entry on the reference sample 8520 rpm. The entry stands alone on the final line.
2500 rpm
